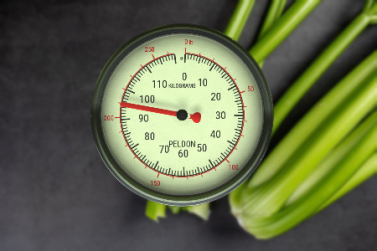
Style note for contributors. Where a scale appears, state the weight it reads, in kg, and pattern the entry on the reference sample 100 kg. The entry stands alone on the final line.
95 kg
